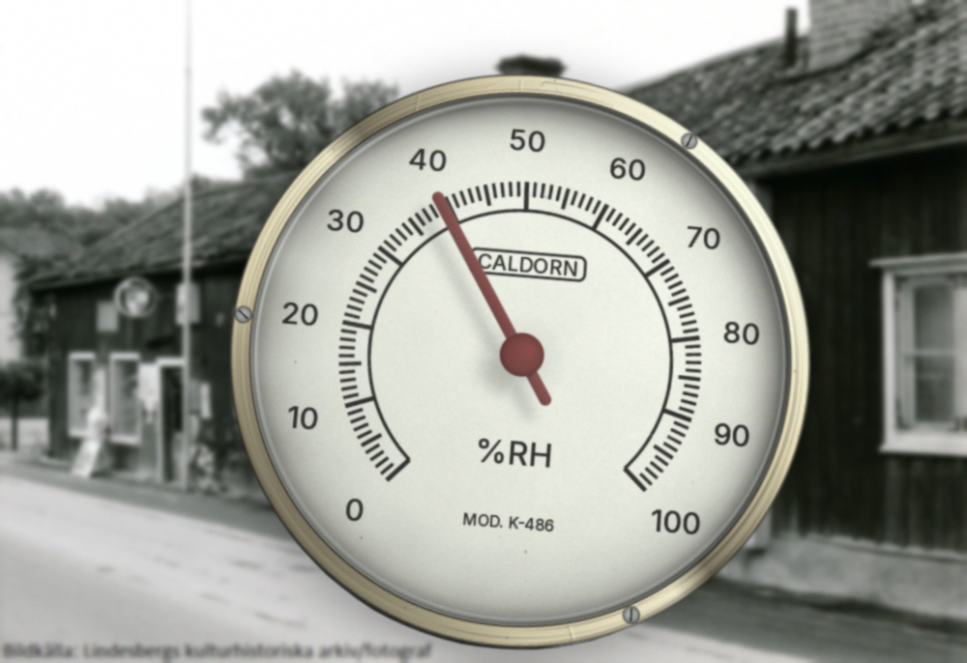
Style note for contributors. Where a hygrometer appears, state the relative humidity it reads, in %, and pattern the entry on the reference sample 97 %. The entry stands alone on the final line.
39 %
